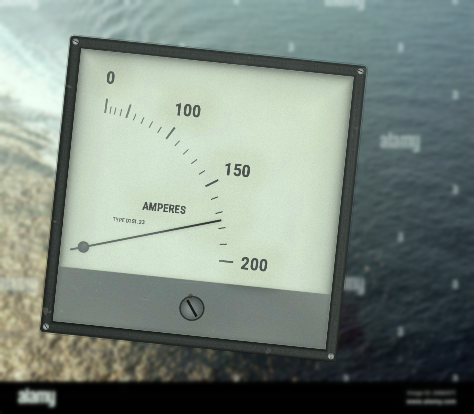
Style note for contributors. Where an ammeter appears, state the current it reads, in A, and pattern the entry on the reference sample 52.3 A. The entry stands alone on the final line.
175 A
